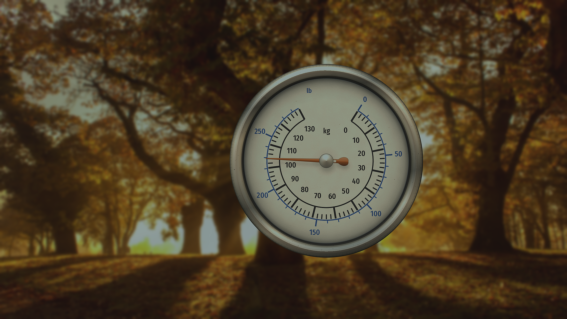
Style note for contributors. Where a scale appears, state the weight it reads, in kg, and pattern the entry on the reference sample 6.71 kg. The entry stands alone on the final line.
104 kg
